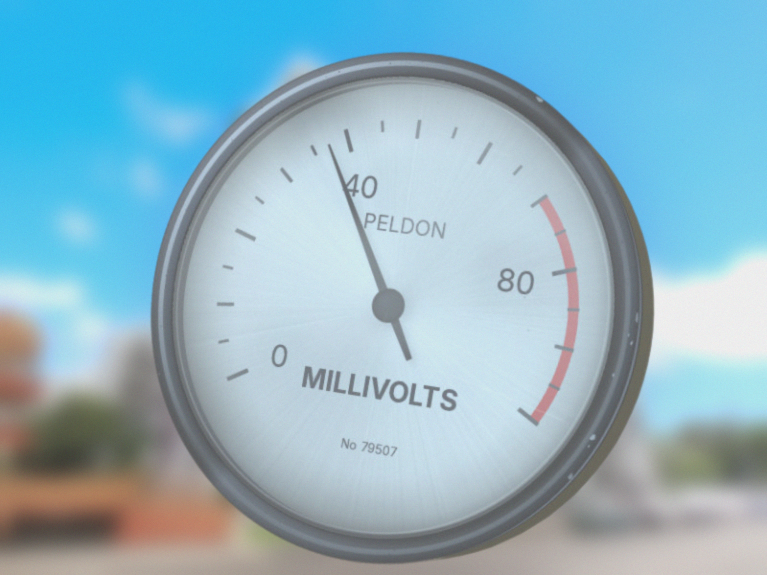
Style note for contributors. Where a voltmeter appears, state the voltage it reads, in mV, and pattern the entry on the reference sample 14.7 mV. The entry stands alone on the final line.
37.5 mV
